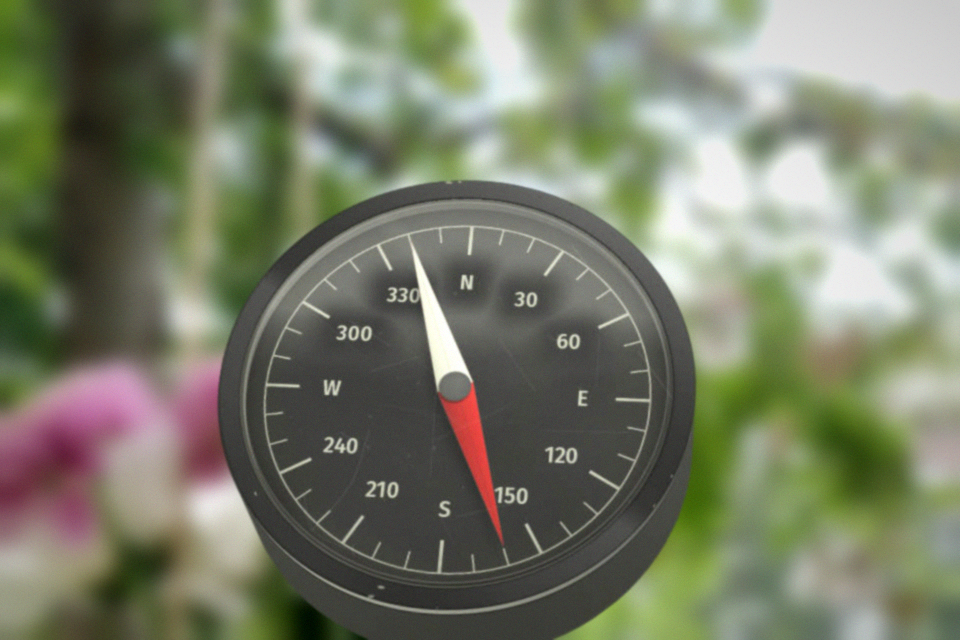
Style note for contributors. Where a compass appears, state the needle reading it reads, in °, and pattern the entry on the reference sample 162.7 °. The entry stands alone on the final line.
160 °
